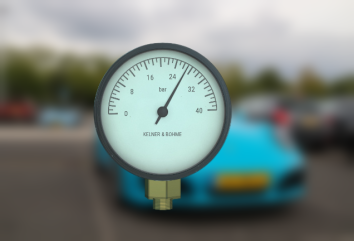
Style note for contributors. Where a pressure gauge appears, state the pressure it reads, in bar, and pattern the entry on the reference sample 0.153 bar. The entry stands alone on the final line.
27 bar
